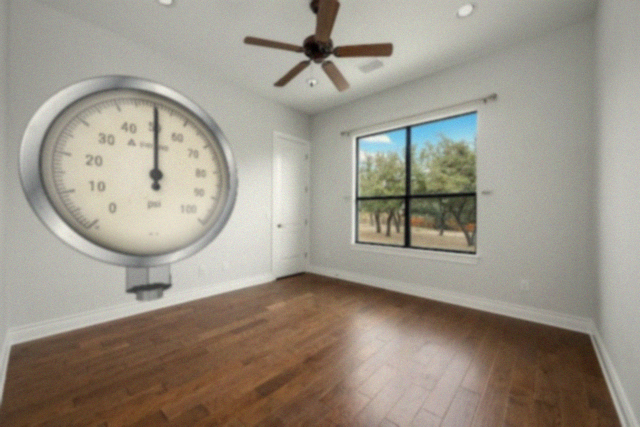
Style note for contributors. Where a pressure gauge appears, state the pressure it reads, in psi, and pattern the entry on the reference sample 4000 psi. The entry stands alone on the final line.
50 psi
